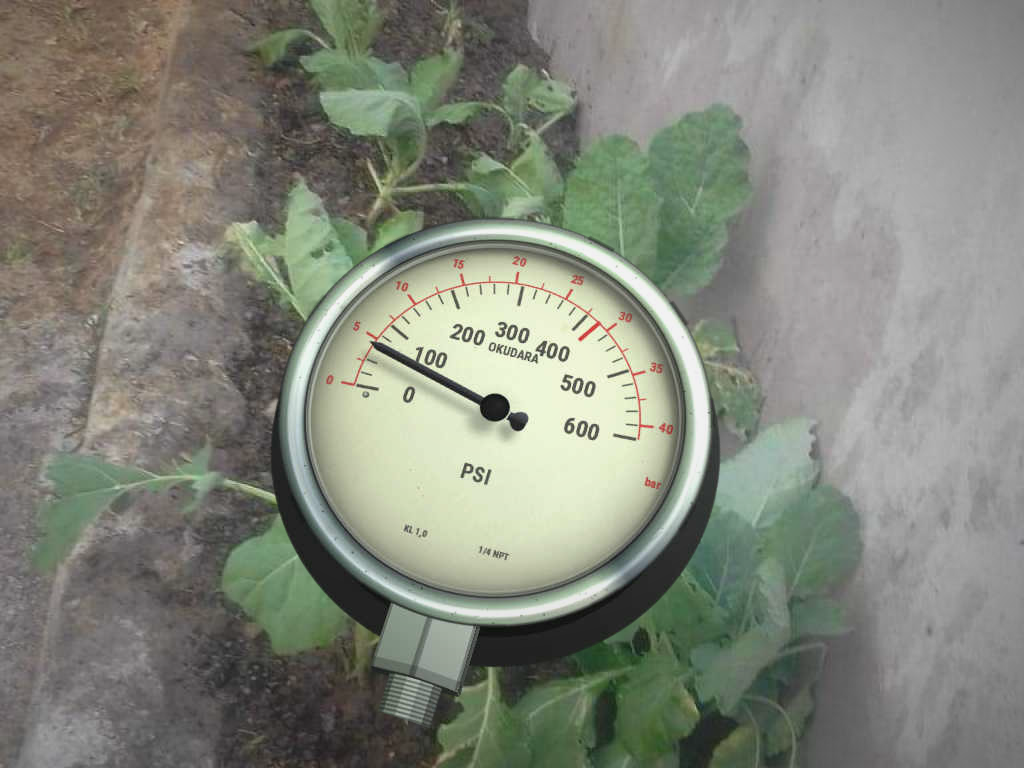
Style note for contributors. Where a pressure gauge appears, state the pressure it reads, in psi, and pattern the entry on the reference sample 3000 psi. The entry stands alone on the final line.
60 psi
